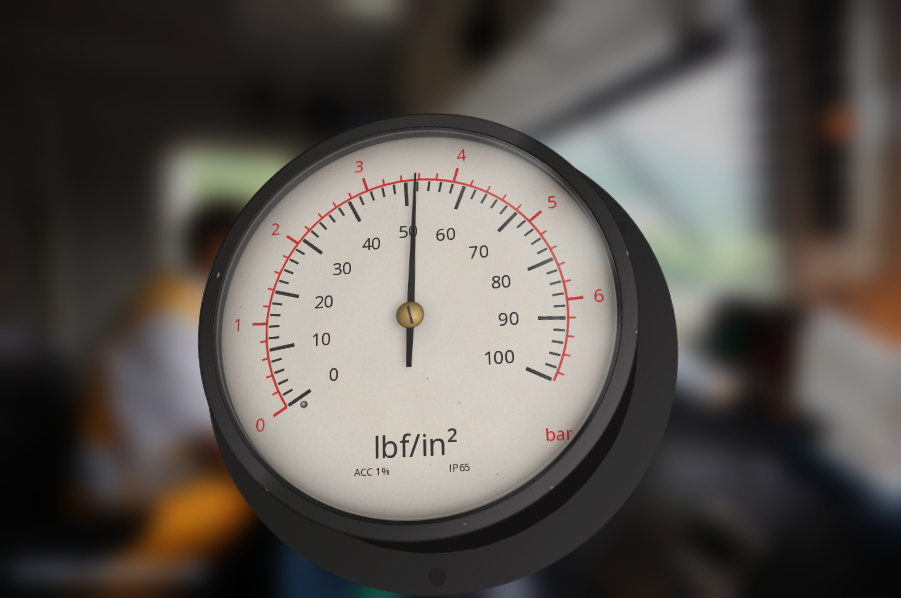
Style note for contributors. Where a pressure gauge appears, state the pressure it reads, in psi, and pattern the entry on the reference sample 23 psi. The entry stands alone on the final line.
52 psi
